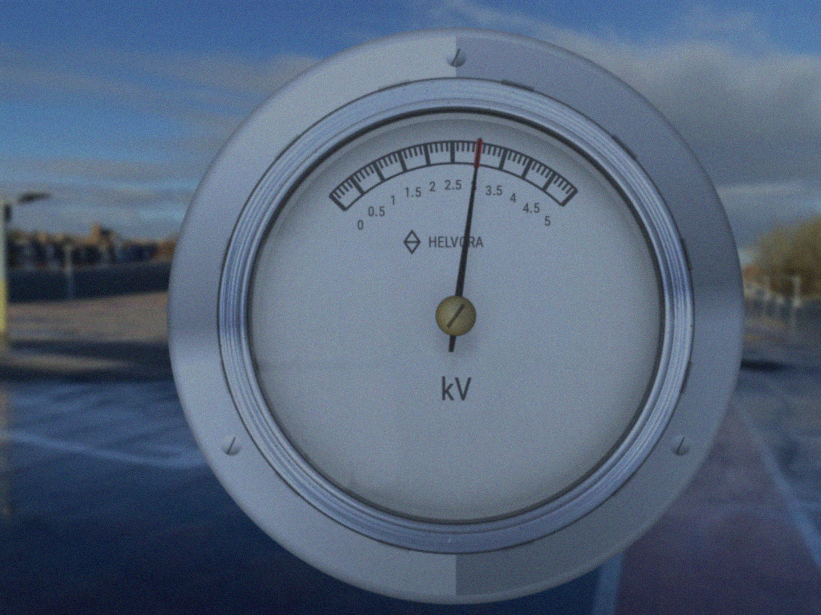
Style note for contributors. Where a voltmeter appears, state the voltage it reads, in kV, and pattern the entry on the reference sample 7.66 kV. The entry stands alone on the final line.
3 kV
